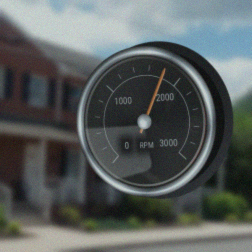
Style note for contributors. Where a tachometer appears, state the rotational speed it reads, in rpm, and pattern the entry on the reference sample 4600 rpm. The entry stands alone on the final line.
1800 rpm
